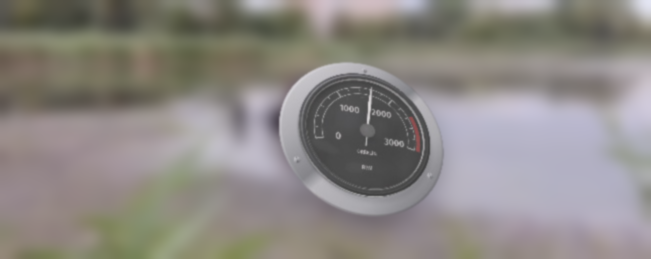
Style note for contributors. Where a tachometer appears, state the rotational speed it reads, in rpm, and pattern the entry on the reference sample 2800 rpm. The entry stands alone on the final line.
1600 rpm
